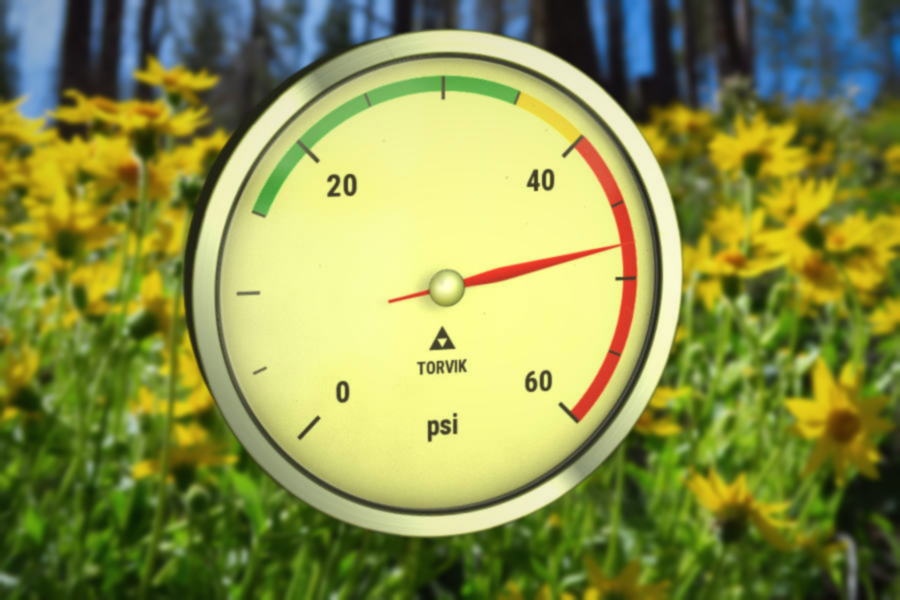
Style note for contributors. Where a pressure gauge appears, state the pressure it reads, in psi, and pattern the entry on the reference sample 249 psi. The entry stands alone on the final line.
47.5 psi
